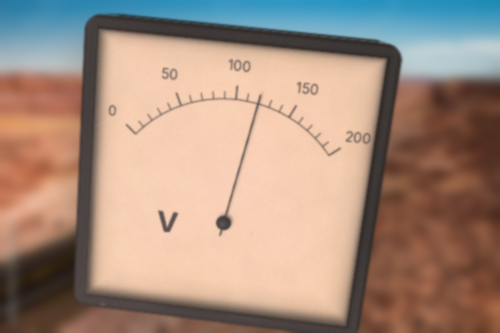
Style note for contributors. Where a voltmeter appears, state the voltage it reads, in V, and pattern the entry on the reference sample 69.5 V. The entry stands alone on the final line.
120 V
